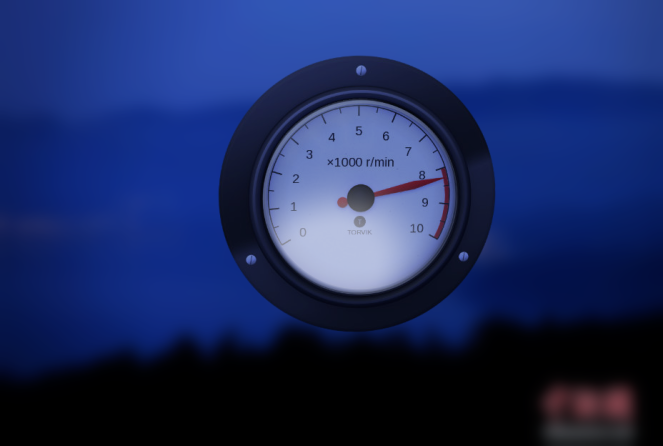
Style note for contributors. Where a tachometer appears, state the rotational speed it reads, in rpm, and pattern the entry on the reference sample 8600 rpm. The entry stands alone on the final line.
8250 rpm
